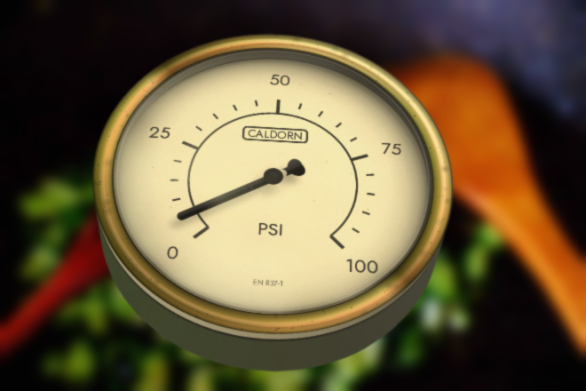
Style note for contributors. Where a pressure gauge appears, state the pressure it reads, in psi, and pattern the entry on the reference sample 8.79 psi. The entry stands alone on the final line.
5 psi
